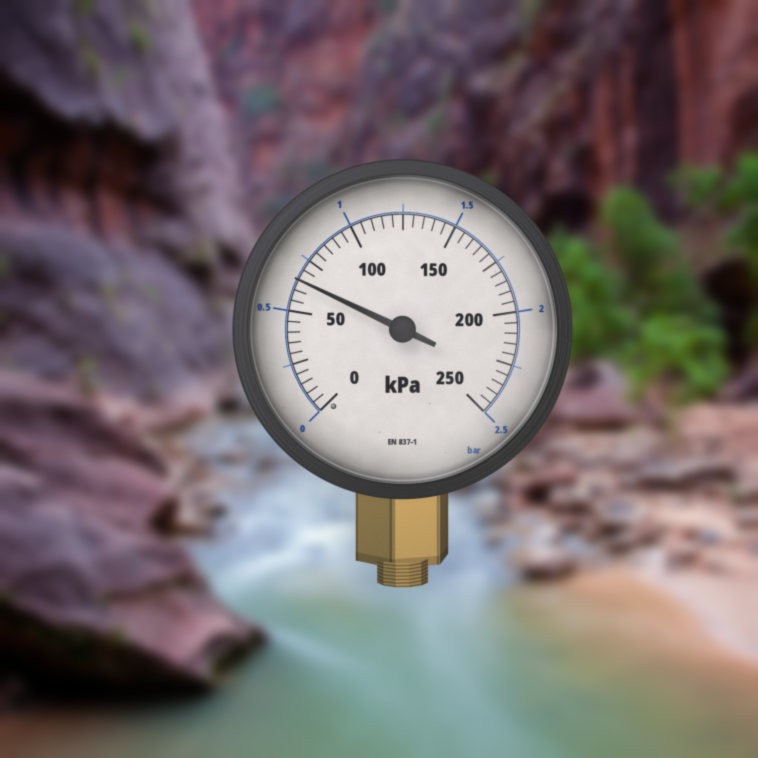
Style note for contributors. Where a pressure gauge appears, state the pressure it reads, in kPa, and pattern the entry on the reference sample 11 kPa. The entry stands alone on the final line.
65 kPa
